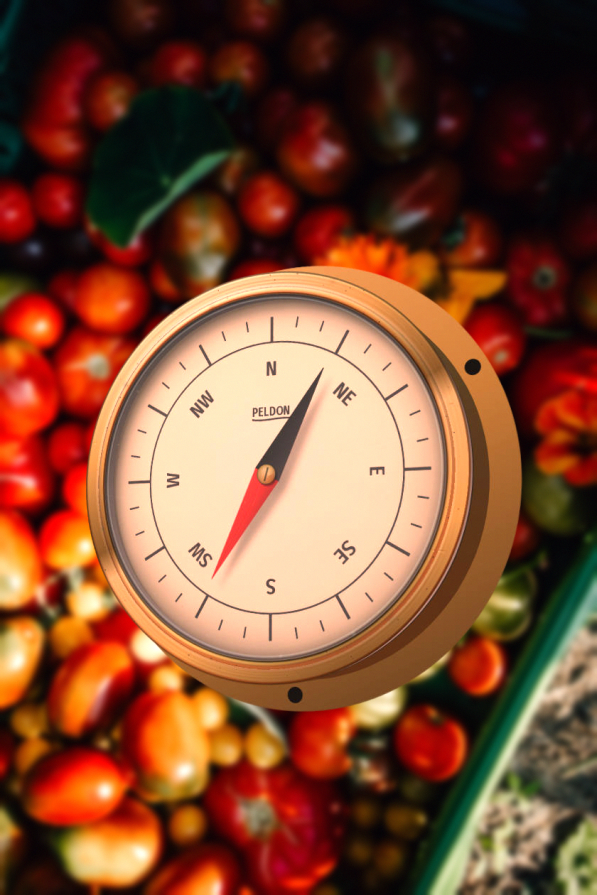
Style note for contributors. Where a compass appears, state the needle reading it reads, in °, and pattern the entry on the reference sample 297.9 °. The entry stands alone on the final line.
210 °
